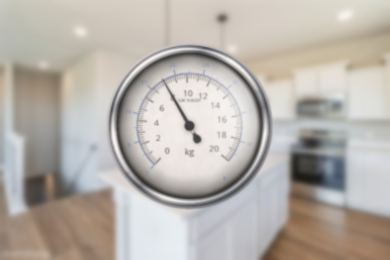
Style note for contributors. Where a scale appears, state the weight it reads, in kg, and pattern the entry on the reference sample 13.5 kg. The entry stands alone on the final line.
8 kg
